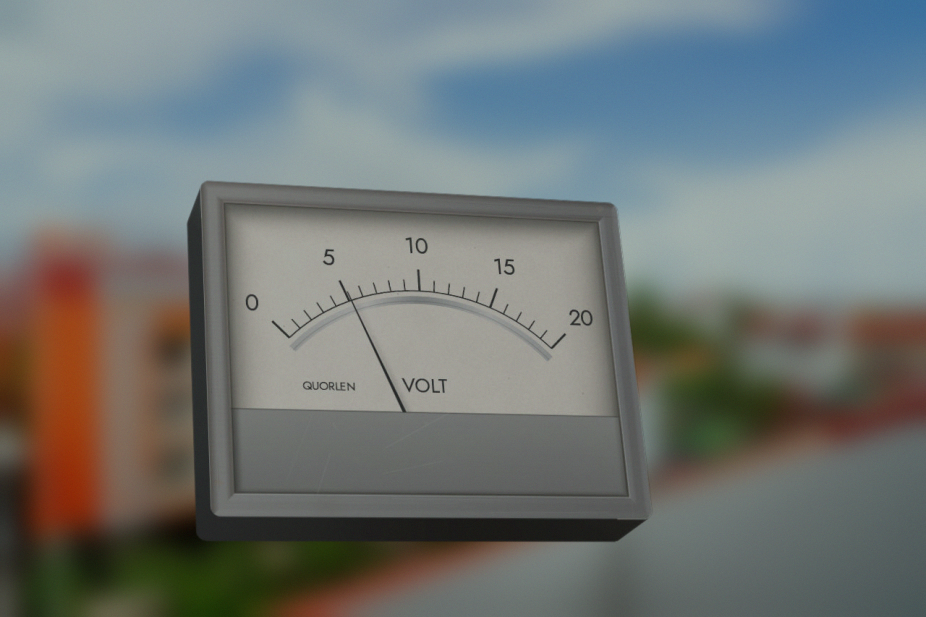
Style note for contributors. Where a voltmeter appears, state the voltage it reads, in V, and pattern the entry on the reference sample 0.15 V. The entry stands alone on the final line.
5 V
